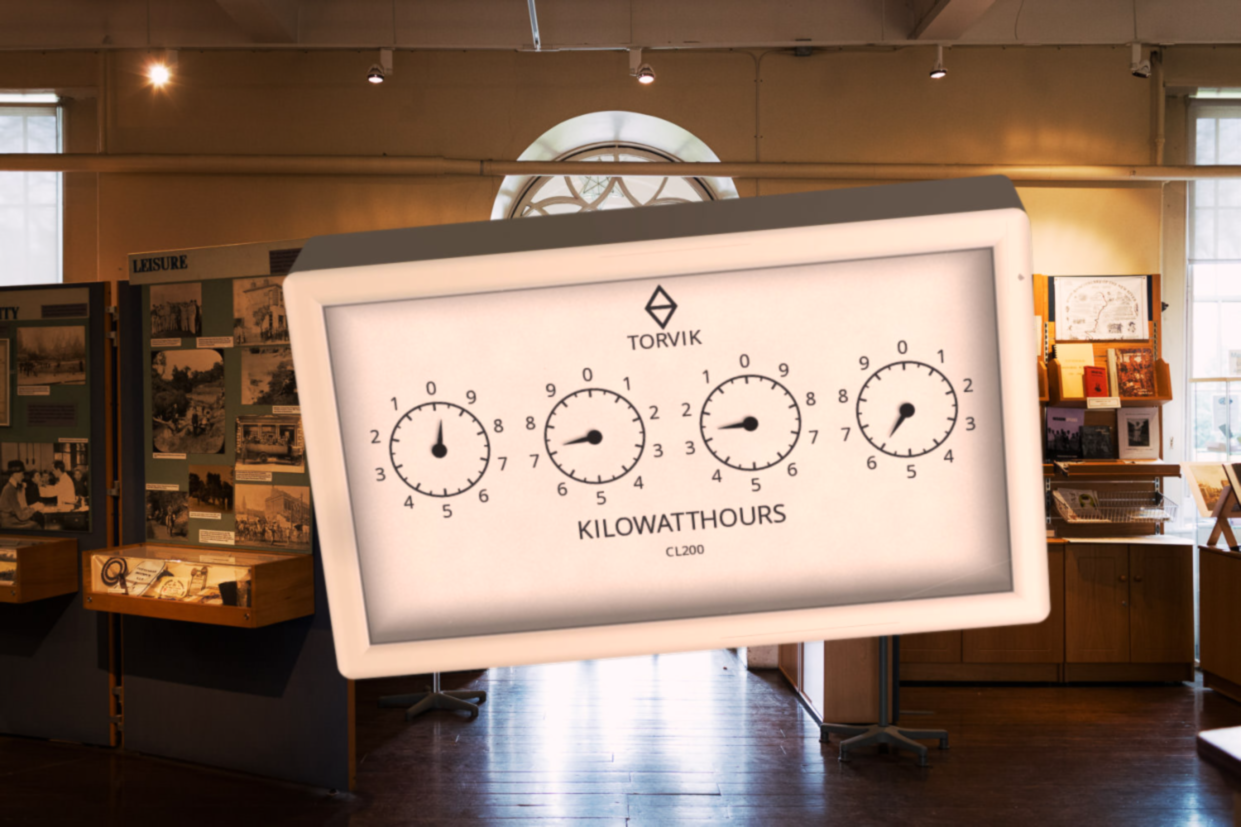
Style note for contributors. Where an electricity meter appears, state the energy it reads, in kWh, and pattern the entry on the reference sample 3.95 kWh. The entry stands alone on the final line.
9726 kWh
